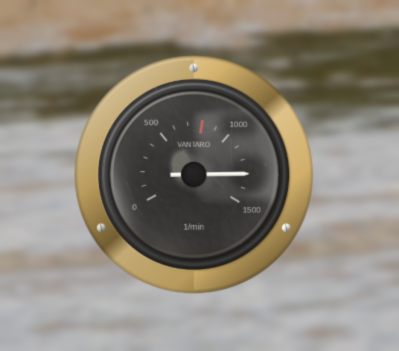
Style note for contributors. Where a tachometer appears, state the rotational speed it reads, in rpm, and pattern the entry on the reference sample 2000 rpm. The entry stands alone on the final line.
1300 rpm
